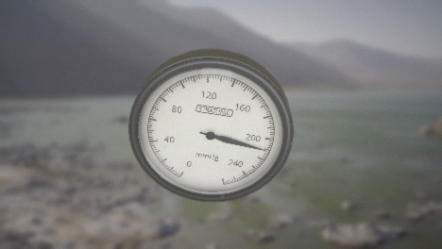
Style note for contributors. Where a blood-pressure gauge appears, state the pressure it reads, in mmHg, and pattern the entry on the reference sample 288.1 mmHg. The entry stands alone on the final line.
210 mmHg
